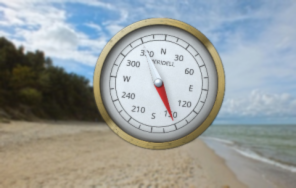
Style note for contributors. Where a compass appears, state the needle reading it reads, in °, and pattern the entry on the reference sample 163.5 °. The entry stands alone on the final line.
150 °
